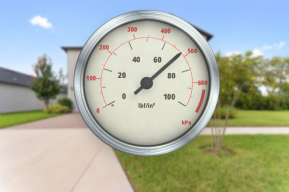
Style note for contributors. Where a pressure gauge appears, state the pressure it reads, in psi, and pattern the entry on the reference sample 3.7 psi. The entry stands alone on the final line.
70 psi
